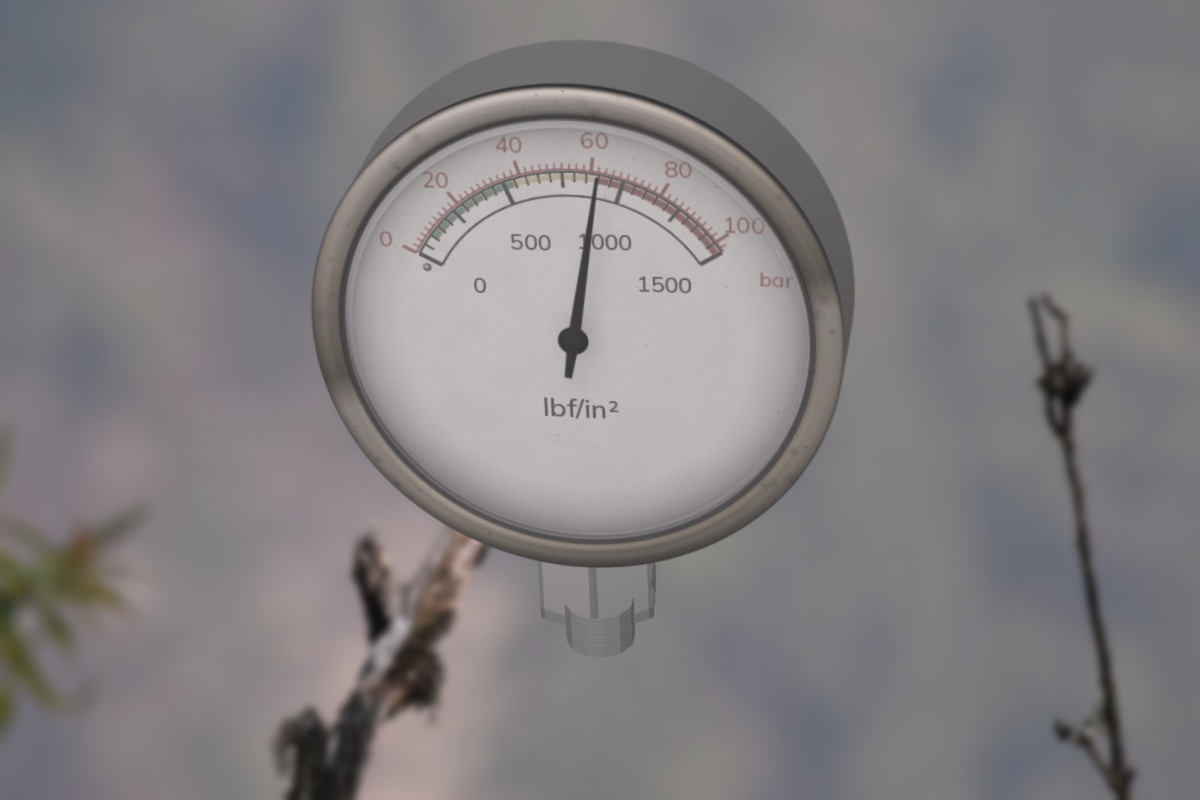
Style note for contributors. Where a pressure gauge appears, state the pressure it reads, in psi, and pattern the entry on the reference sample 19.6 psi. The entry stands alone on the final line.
900 psi
